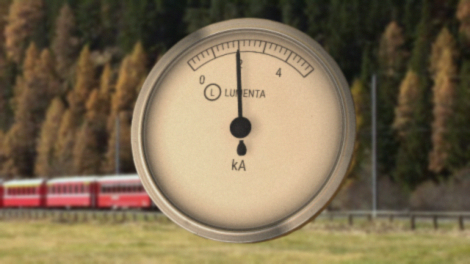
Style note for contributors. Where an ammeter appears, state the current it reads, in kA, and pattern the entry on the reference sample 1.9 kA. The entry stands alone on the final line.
2 kA
